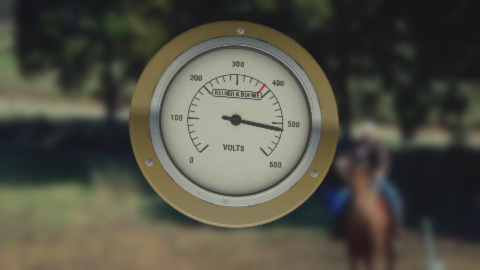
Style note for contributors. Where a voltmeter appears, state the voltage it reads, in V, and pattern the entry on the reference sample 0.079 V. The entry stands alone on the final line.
520 V
